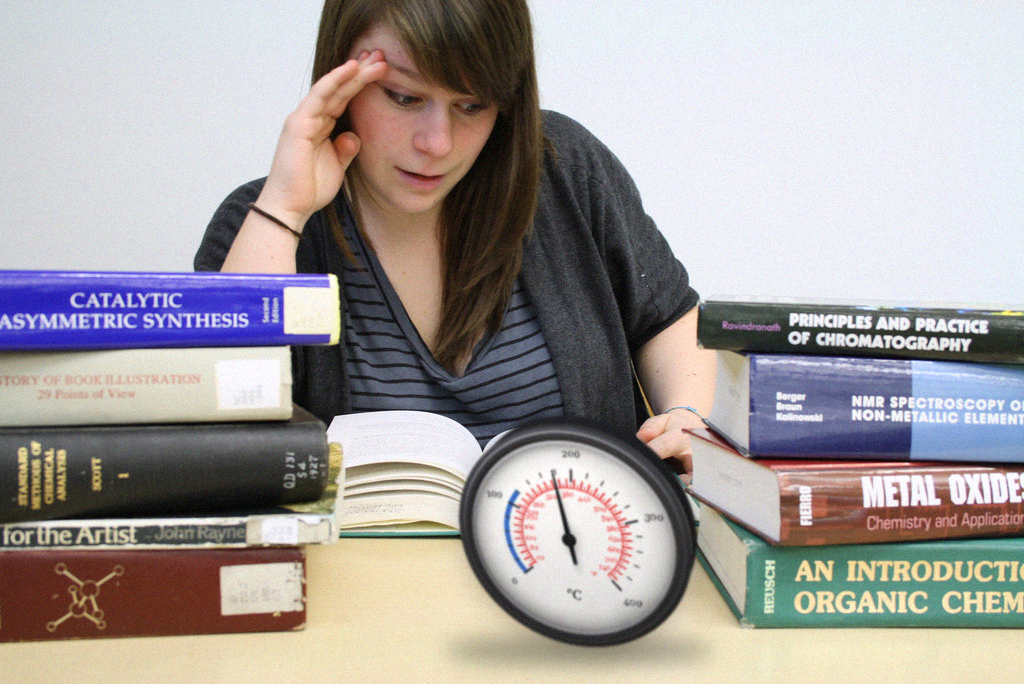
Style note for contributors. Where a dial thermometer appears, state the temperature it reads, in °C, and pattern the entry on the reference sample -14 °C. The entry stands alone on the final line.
180 °C
